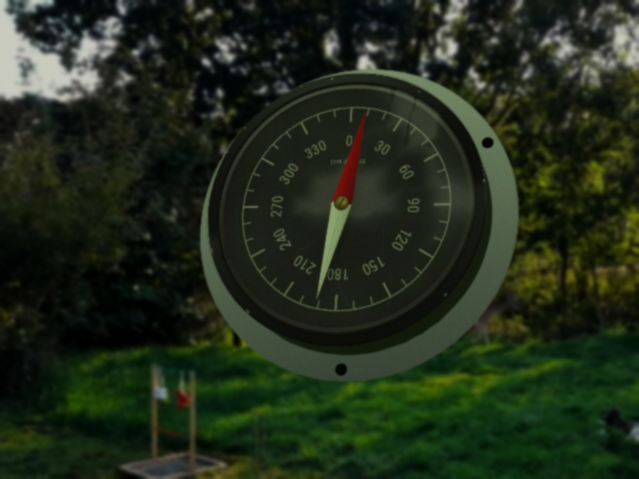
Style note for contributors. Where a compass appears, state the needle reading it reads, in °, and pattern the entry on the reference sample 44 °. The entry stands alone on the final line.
10 °
